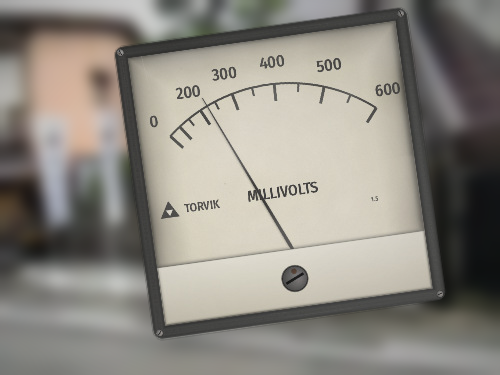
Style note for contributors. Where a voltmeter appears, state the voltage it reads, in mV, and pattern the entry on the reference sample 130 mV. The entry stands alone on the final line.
225 mV
